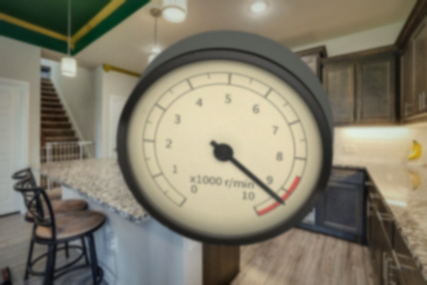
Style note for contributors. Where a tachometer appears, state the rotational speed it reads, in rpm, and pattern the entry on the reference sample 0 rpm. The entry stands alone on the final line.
9250 rpm
